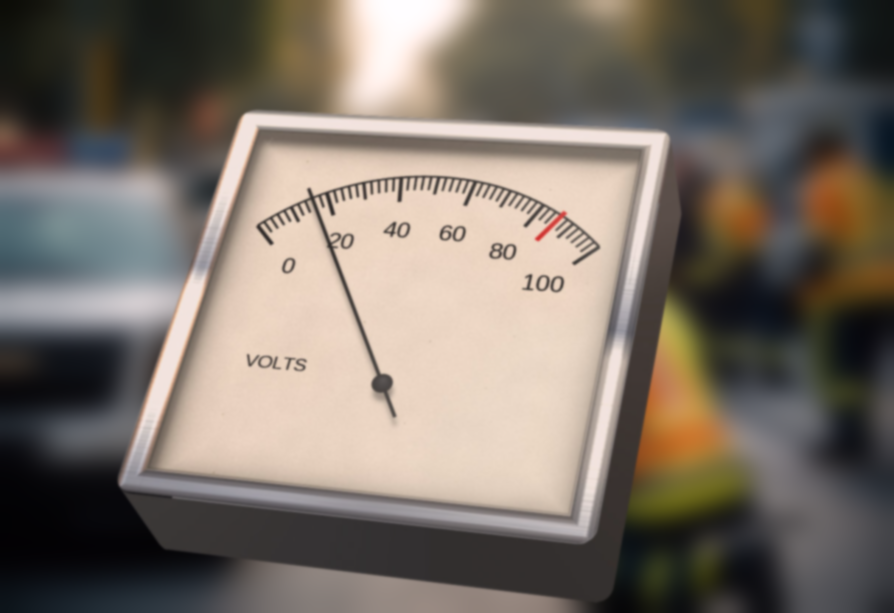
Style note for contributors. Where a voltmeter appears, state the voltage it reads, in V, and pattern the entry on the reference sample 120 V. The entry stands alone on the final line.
16 V
